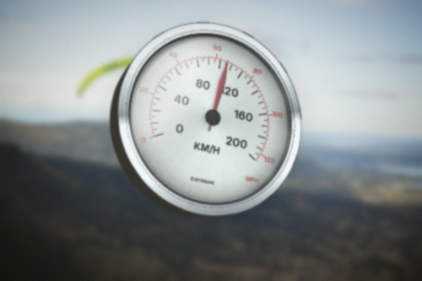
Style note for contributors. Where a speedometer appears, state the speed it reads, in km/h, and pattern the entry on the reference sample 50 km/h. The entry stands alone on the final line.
105 km/h
